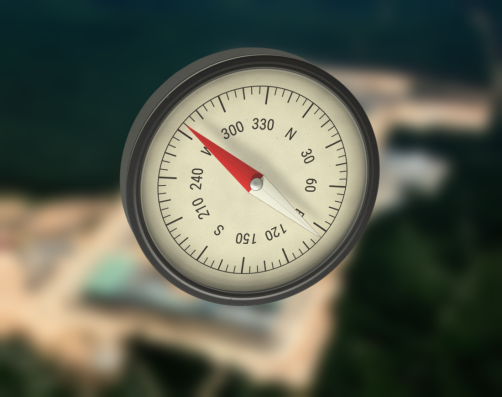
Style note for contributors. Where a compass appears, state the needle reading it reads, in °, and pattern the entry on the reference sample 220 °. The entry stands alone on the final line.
275 °
